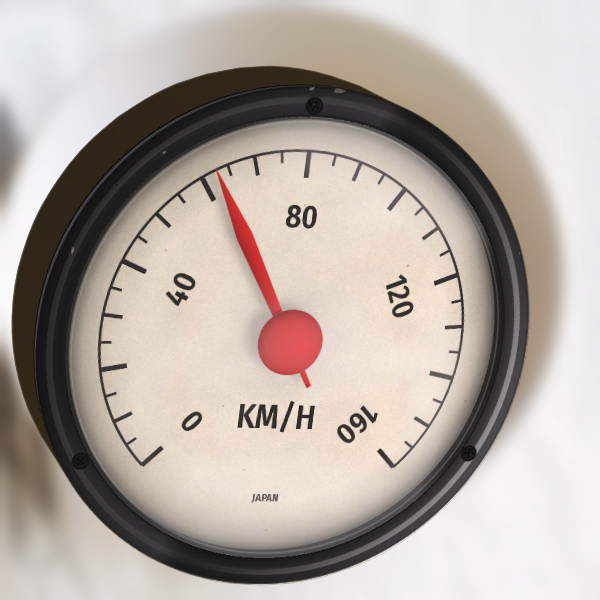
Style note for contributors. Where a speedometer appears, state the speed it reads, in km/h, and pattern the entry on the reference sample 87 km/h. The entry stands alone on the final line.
62.5 km/h
